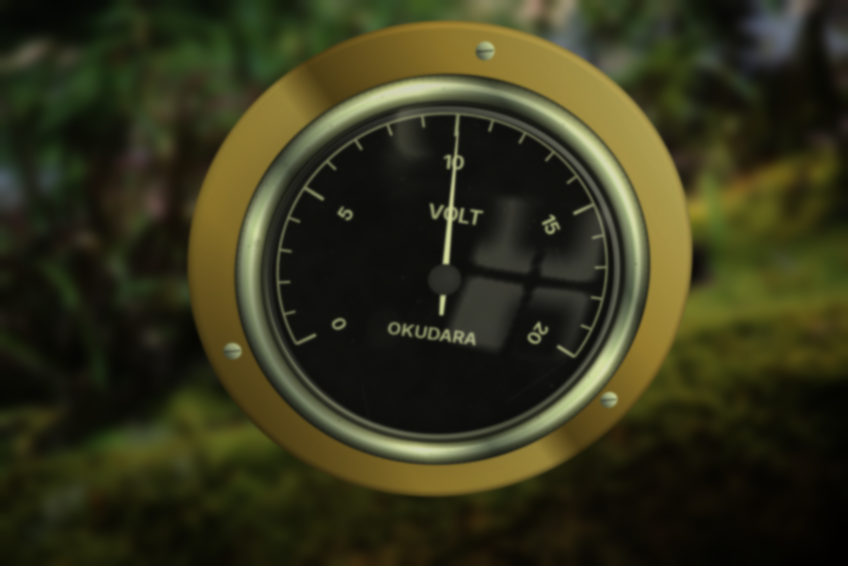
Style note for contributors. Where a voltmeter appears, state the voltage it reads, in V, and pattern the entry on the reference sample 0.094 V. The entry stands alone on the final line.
10 V
